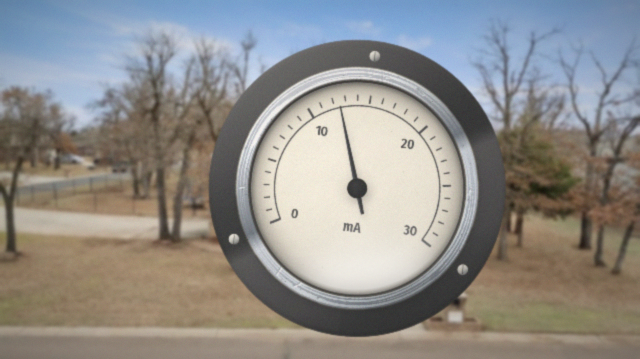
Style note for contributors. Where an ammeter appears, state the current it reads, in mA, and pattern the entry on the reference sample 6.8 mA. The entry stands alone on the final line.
12.5 mA
